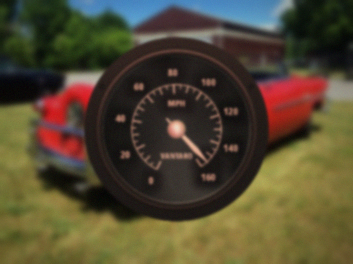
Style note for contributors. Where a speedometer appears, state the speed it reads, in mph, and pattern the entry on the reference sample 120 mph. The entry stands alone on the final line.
155 mph
